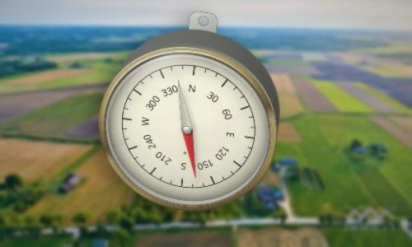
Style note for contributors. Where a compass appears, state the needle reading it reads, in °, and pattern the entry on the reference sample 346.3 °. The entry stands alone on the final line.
165 °
